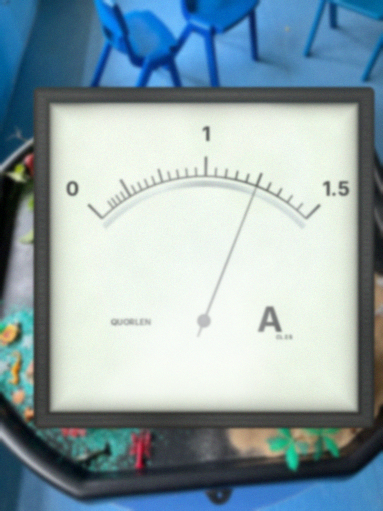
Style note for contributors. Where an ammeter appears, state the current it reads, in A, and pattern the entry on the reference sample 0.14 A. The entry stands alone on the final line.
1.25 A
